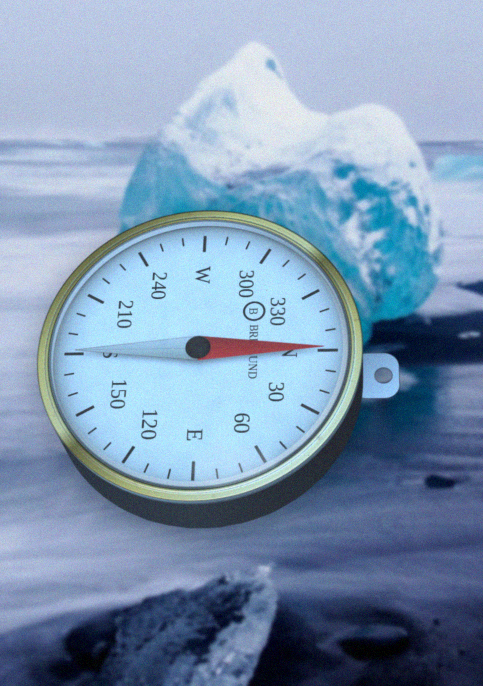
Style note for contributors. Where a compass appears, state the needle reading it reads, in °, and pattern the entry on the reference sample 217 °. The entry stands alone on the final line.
0 °
